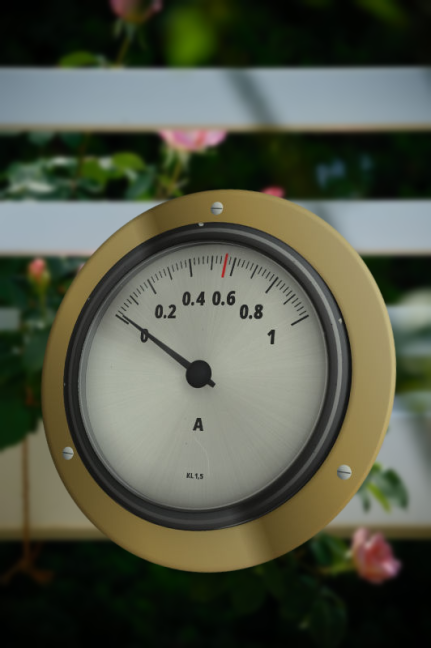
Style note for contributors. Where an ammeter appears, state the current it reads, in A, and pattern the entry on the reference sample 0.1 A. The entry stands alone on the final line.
0.02 A
